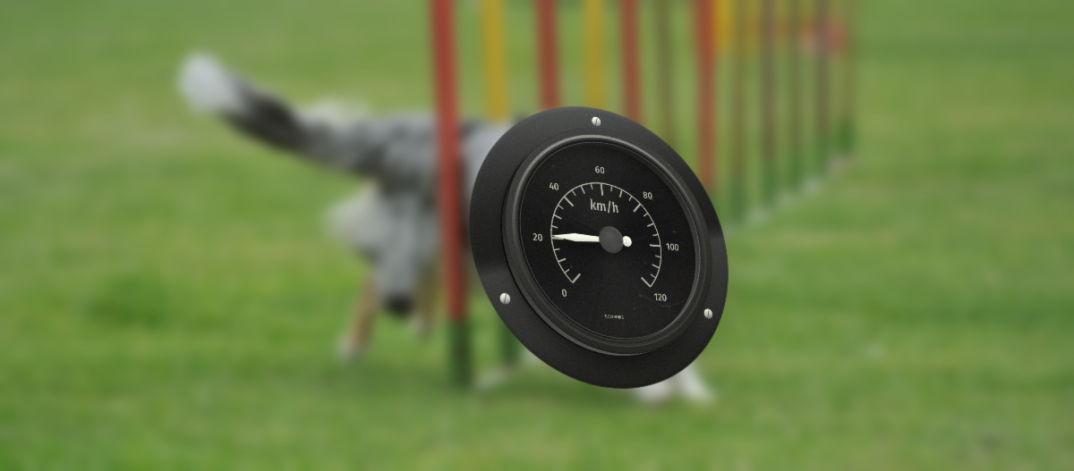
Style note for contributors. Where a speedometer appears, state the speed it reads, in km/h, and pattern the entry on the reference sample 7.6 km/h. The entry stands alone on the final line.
20 km/h
